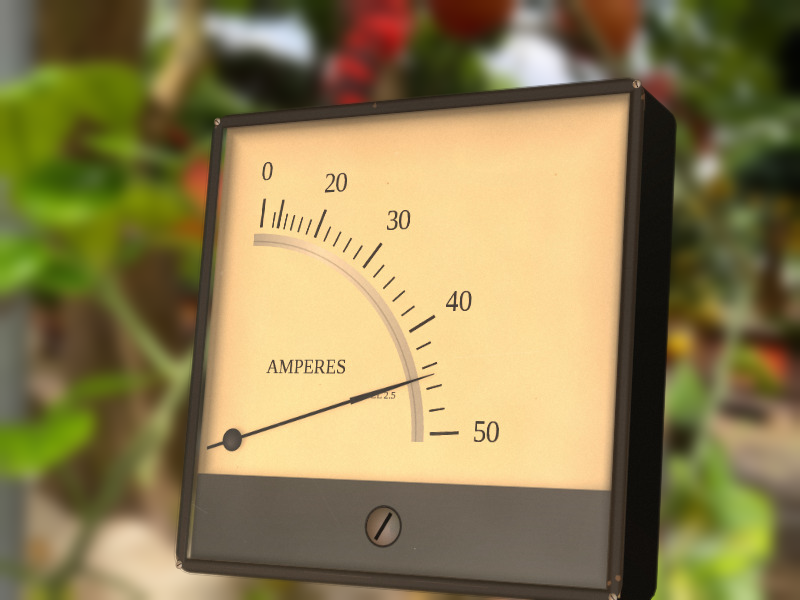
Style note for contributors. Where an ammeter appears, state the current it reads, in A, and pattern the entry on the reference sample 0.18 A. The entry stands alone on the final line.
45 A
